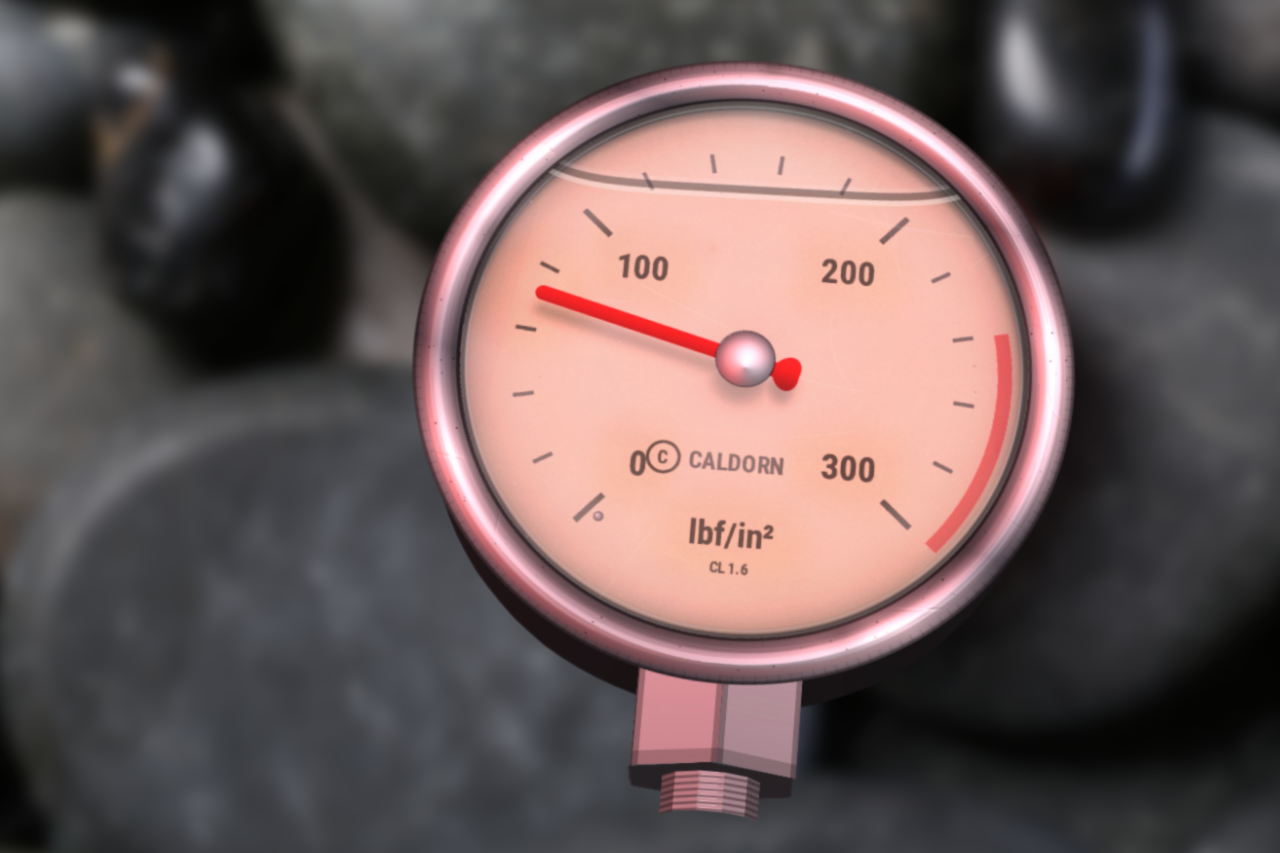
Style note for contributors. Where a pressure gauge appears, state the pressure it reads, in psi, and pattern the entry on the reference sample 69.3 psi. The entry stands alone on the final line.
70 psi
